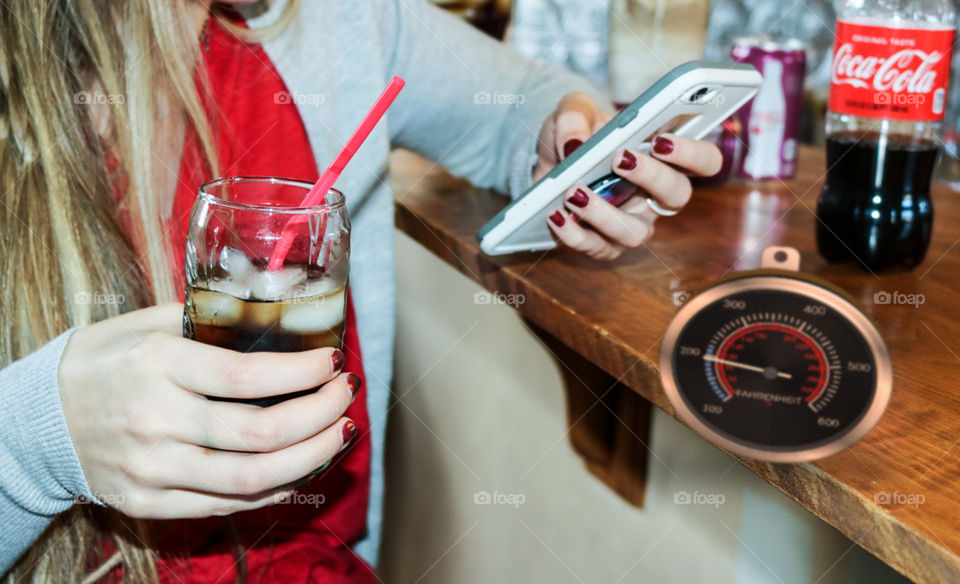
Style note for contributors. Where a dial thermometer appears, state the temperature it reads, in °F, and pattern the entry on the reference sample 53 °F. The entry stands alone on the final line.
200 °F
